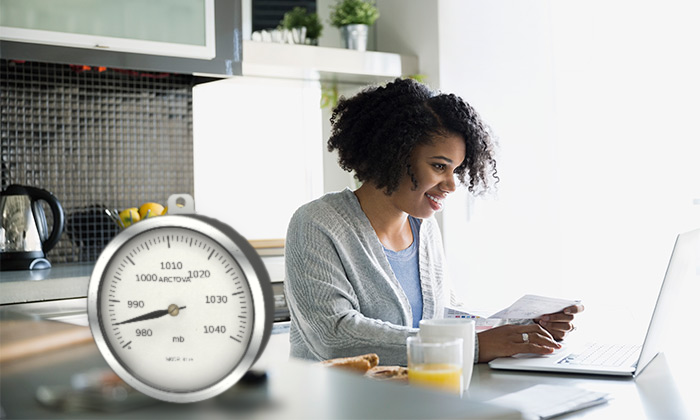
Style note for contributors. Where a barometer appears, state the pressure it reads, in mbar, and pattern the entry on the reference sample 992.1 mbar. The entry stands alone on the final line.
985 mbar
